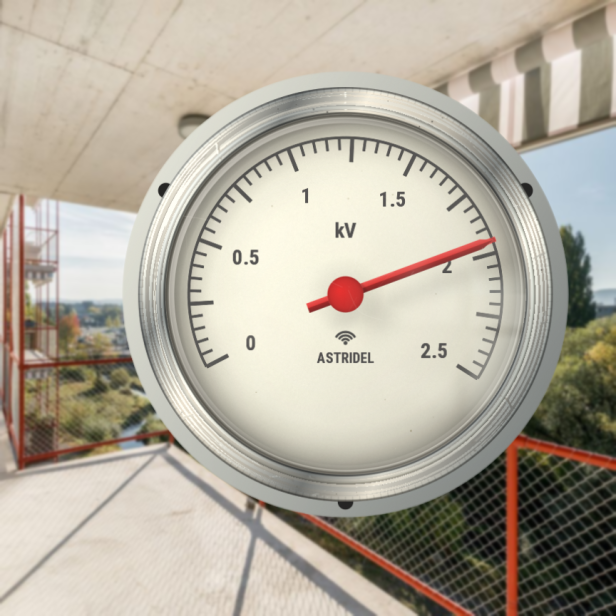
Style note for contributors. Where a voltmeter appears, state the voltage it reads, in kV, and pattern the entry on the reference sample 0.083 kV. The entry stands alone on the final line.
1.95 kV
